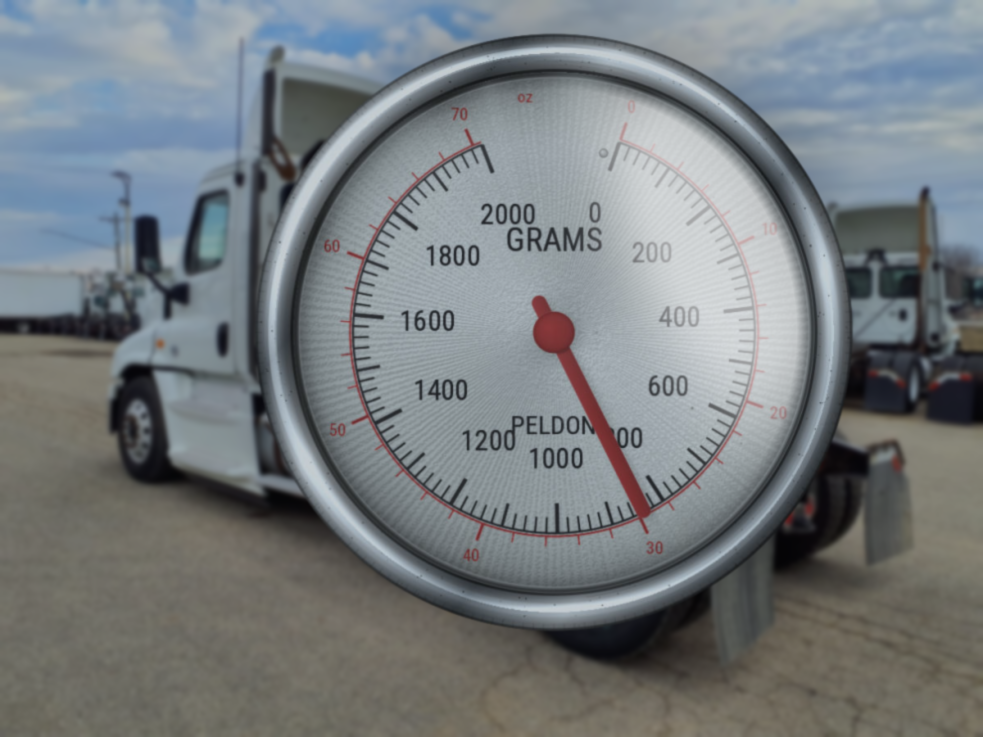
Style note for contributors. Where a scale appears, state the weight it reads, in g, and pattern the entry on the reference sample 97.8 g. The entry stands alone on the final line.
840 g
